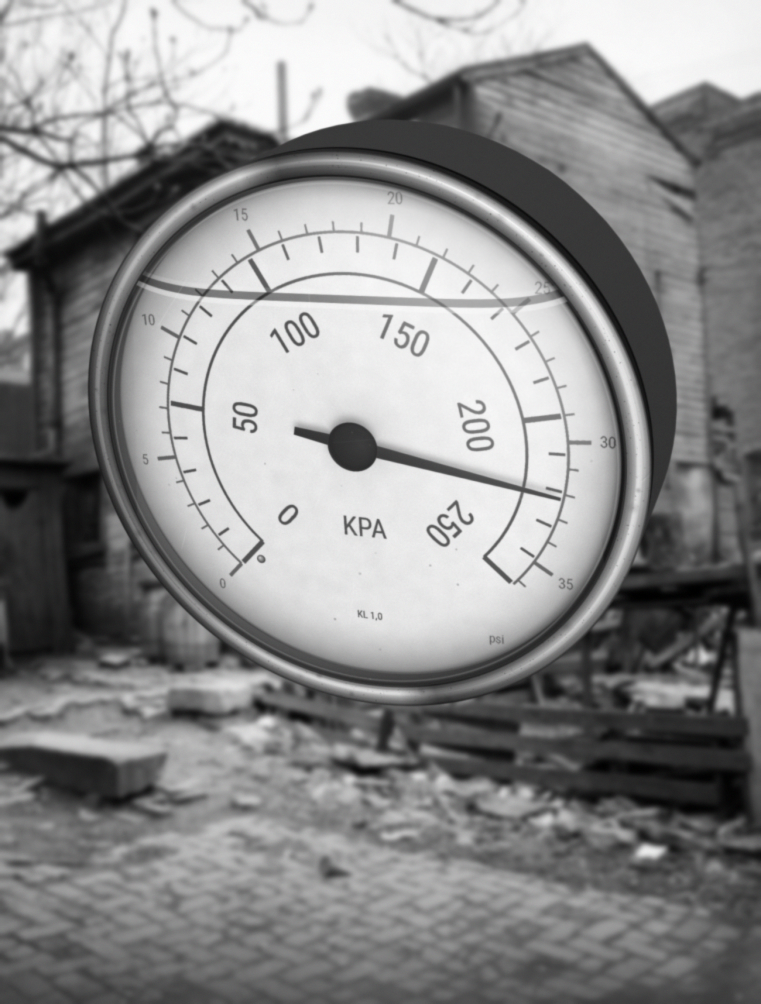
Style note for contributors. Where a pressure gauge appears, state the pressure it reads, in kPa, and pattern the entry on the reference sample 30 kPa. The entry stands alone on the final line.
220 kPa
